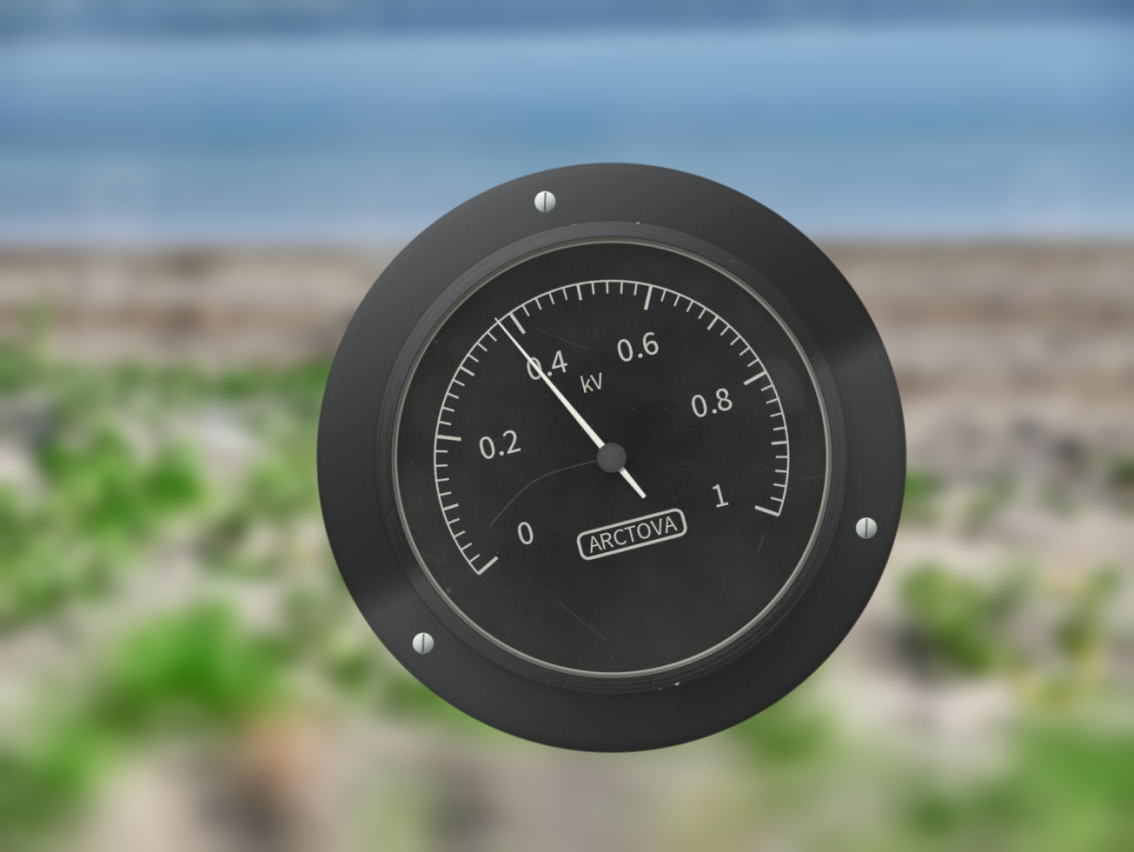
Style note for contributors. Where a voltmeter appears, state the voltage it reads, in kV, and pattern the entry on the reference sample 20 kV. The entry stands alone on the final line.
0.38 kV
